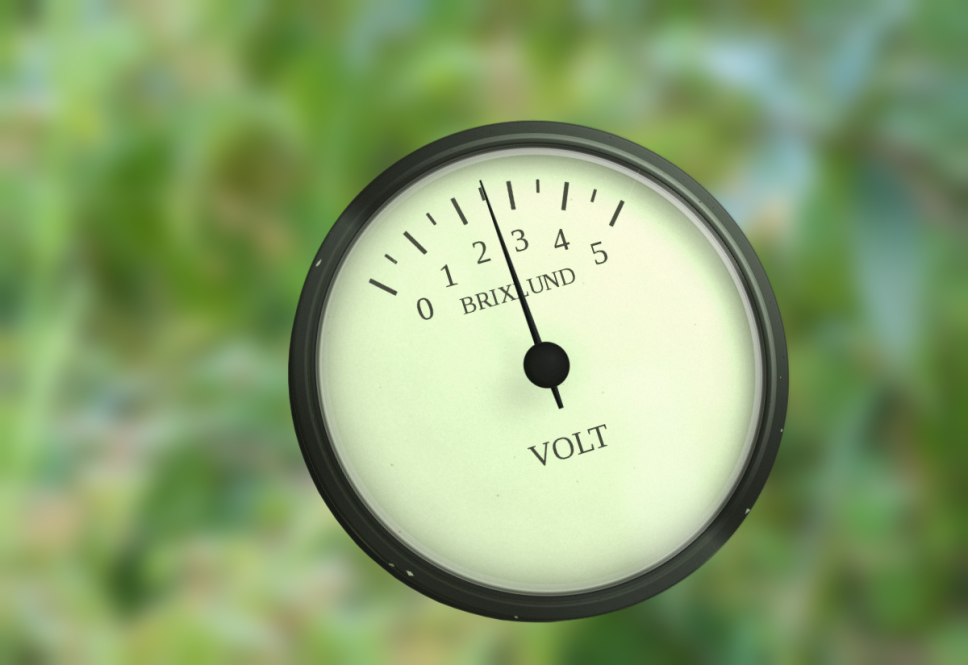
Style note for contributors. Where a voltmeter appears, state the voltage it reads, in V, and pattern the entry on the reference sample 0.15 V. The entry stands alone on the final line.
2.5 V
